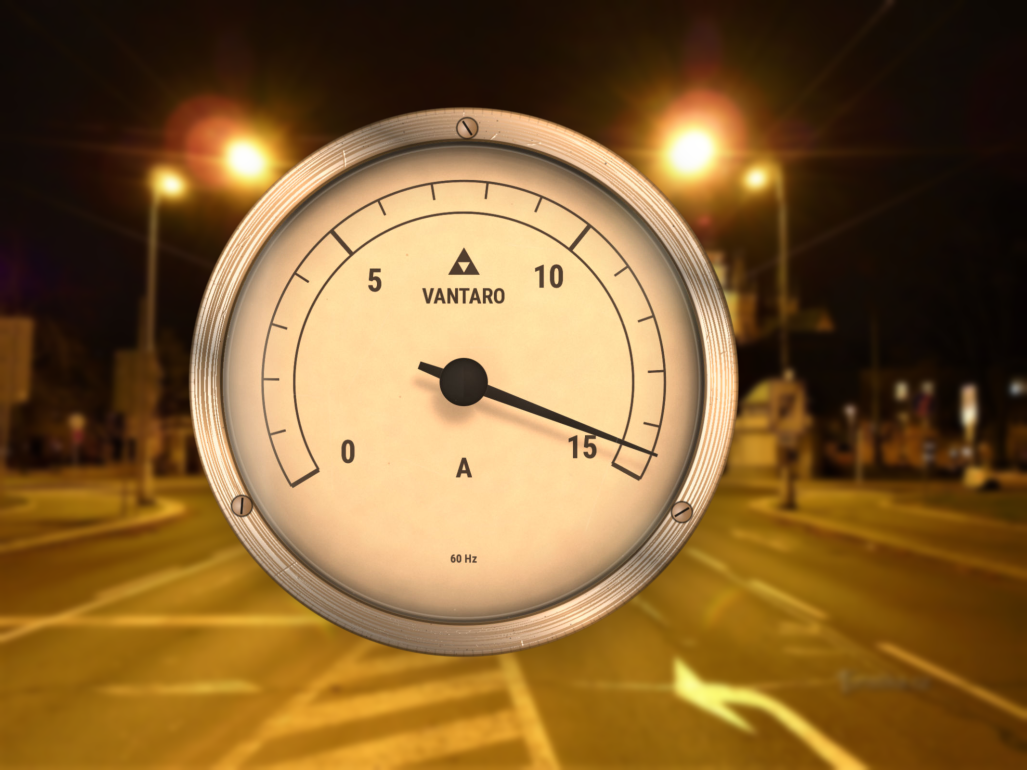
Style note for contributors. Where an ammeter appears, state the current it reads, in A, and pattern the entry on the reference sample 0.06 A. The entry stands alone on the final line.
14.5 A
